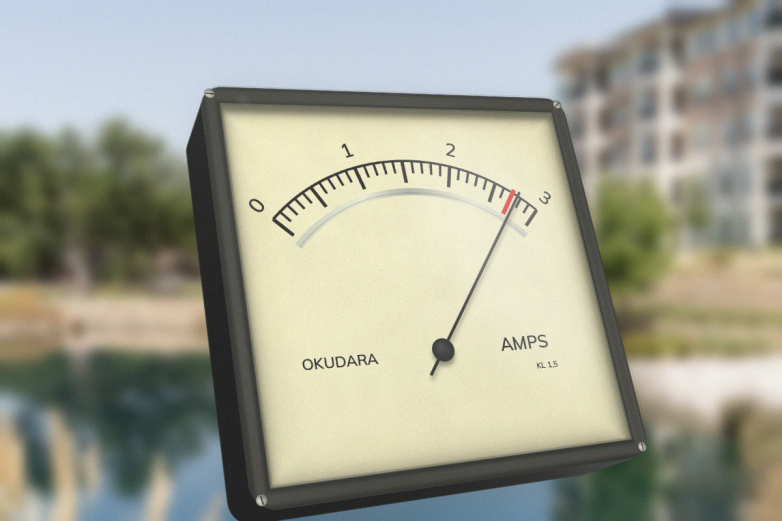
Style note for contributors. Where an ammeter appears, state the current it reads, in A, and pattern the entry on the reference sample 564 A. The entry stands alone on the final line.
2.75 A
